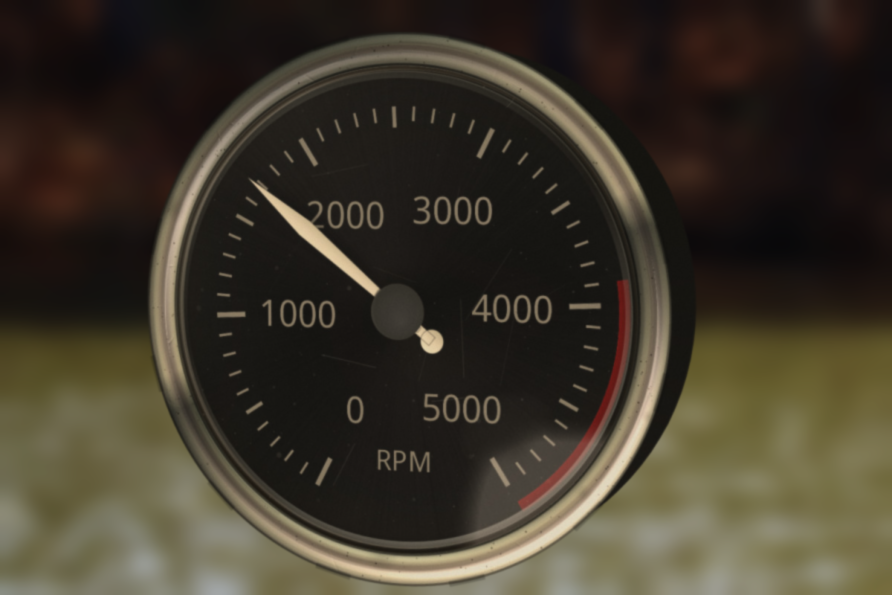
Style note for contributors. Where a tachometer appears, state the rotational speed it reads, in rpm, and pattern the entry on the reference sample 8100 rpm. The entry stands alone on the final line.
1700 rpm
